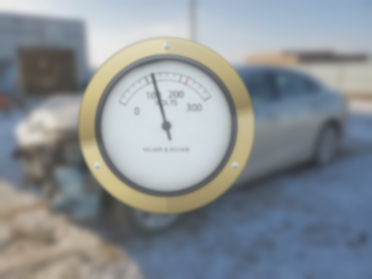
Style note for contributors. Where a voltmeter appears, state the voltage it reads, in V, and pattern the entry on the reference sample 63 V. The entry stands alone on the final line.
120 V
